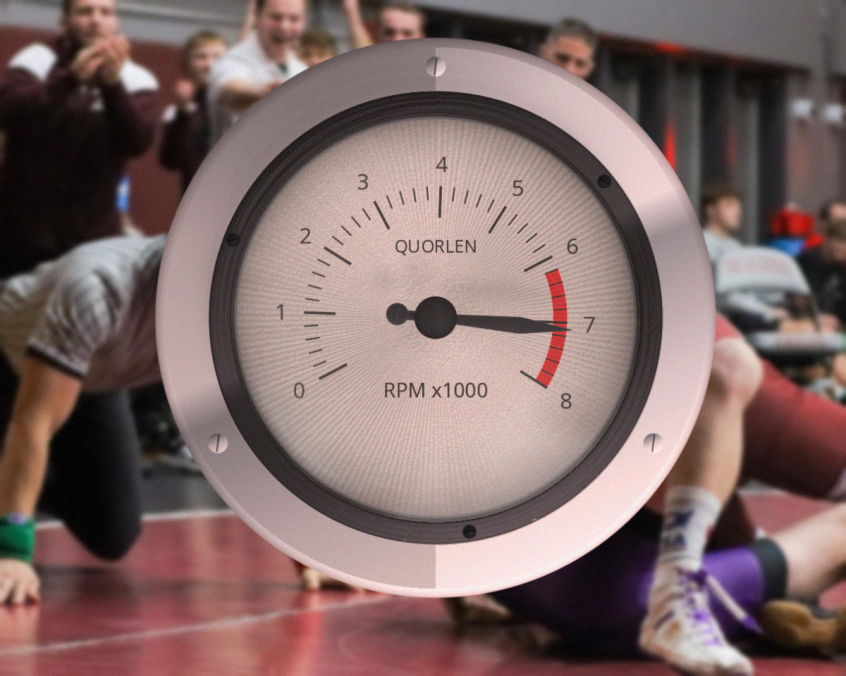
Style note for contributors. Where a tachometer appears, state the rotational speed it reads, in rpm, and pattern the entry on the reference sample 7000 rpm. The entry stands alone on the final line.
7100 rpm
